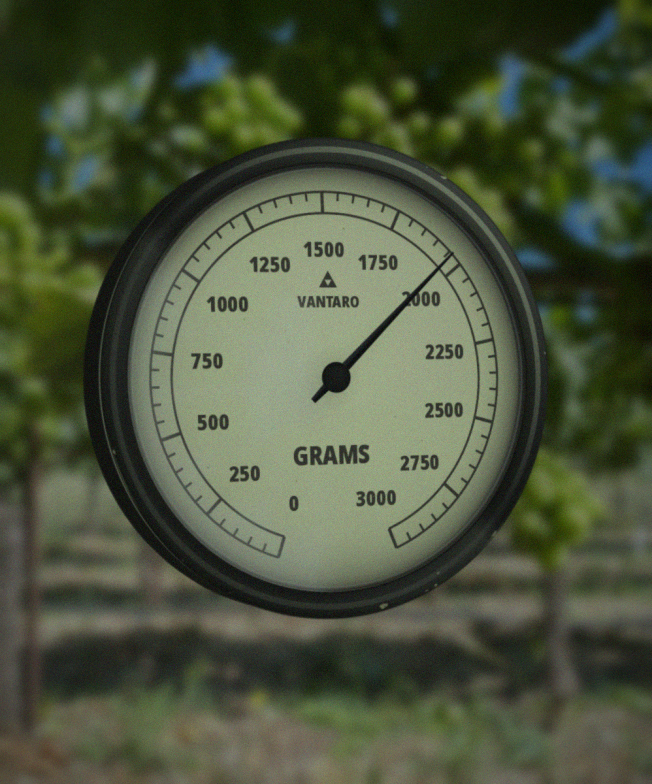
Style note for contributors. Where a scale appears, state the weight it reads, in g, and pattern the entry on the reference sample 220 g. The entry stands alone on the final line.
1950 g
